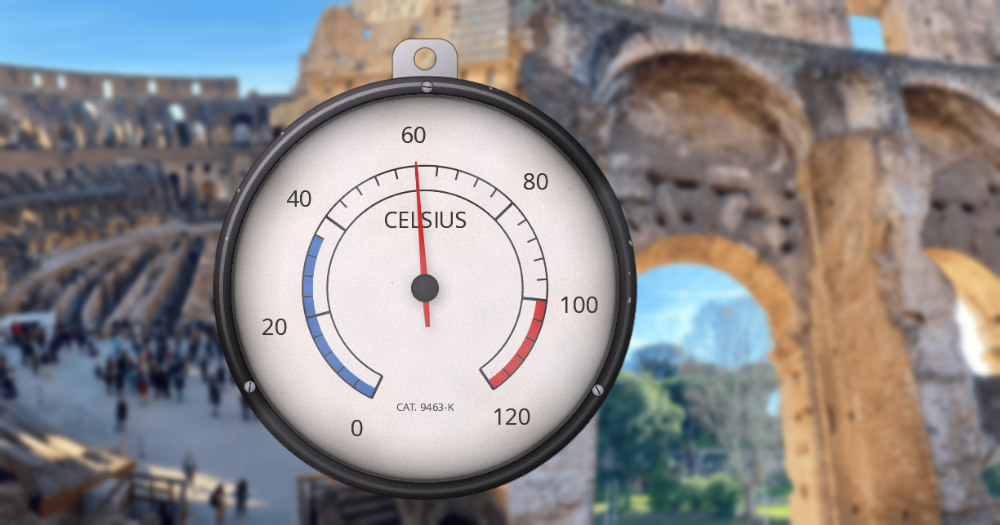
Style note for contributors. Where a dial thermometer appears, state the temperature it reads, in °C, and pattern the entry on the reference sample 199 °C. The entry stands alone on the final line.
60 °C
